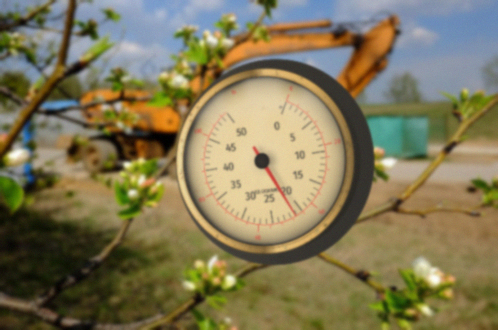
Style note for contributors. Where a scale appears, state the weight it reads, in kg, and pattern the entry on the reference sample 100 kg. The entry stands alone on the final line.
21 kg
